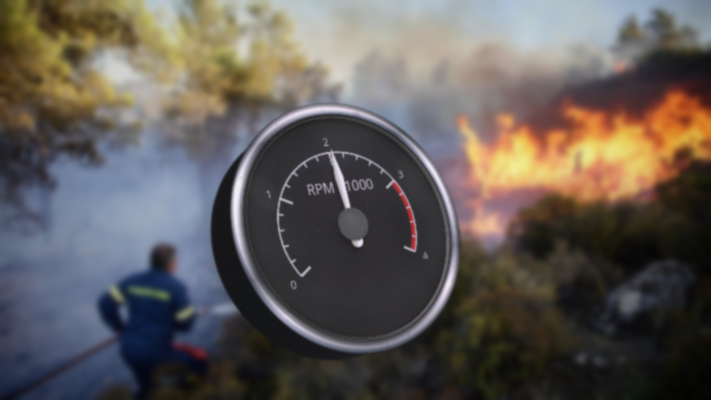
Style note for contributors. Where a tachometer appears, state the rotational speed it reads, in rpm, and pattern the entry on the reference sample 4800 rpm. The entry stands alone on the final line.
2000 rpm
